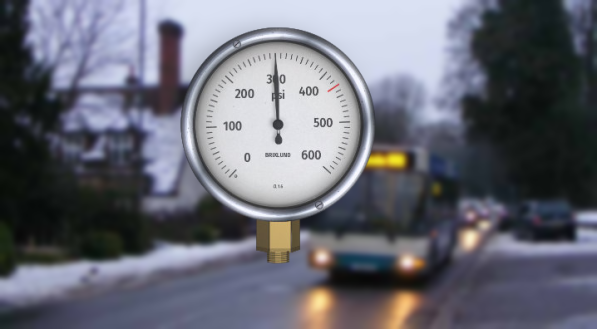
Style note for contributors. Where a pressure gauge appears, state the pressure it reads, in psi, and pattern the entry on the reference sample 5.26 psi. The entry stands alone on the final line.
300 psi
